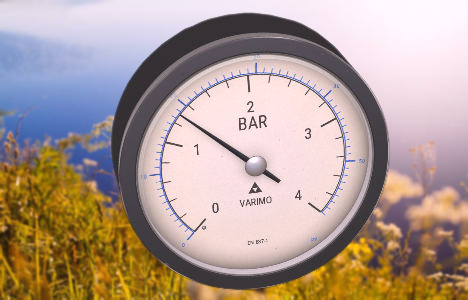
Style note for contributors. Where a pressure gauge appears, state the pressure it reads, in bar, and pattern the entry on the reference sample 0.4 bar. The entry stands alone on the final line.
1.3 bar
